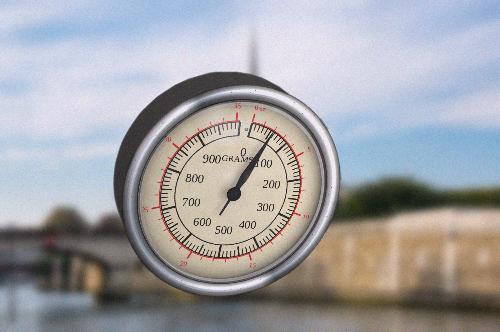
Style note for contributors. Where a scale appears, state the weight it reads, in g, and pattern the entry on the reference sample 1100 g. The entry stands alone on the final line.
50 g
